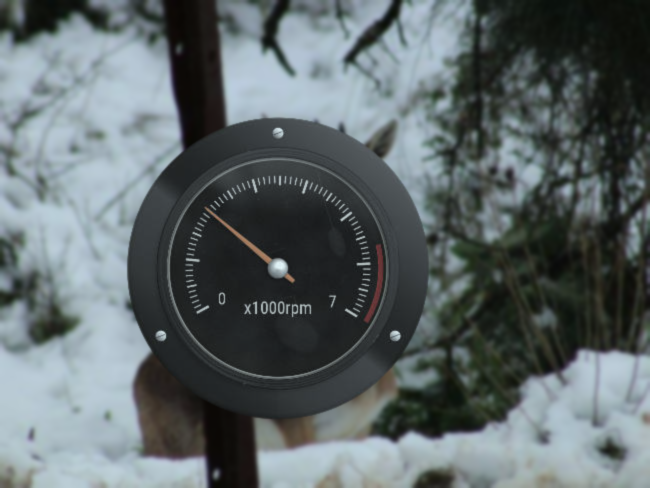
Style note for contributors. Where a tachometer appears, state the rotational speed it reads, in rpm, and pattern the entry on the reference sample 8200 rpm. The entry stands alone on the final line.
2000 rpm
